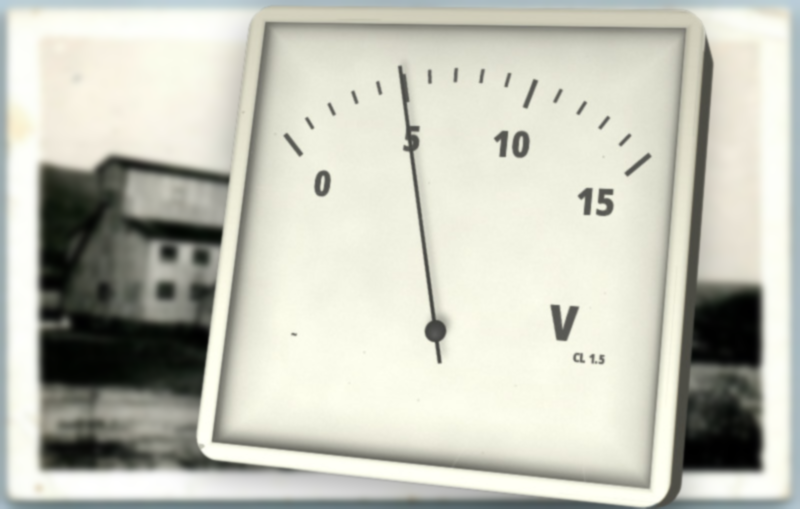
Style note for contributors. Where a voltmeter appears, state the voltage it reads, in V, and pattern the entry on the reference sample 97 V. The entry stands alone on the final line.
5 V
